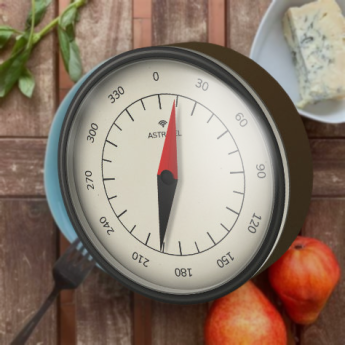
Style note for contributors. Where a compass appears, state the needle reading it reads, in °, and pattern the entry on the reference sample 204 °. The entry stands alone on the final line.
15 °
